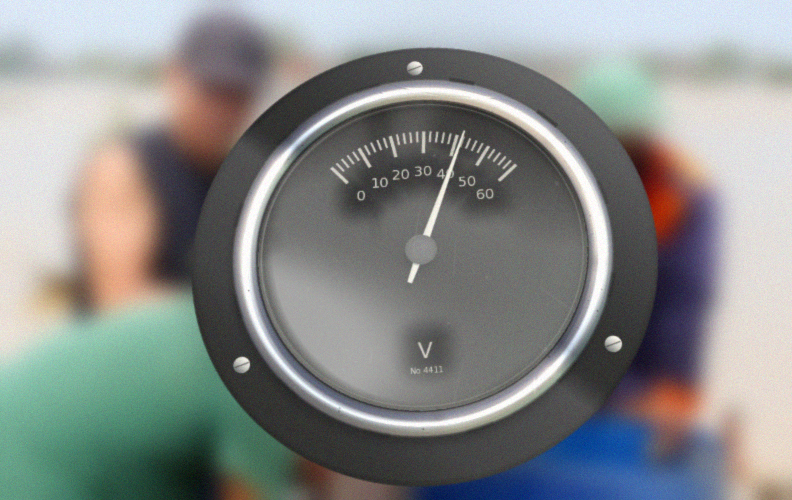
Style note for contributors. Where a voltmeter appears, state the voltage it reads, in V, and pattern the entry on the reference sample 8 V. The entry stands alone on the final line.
42 V
